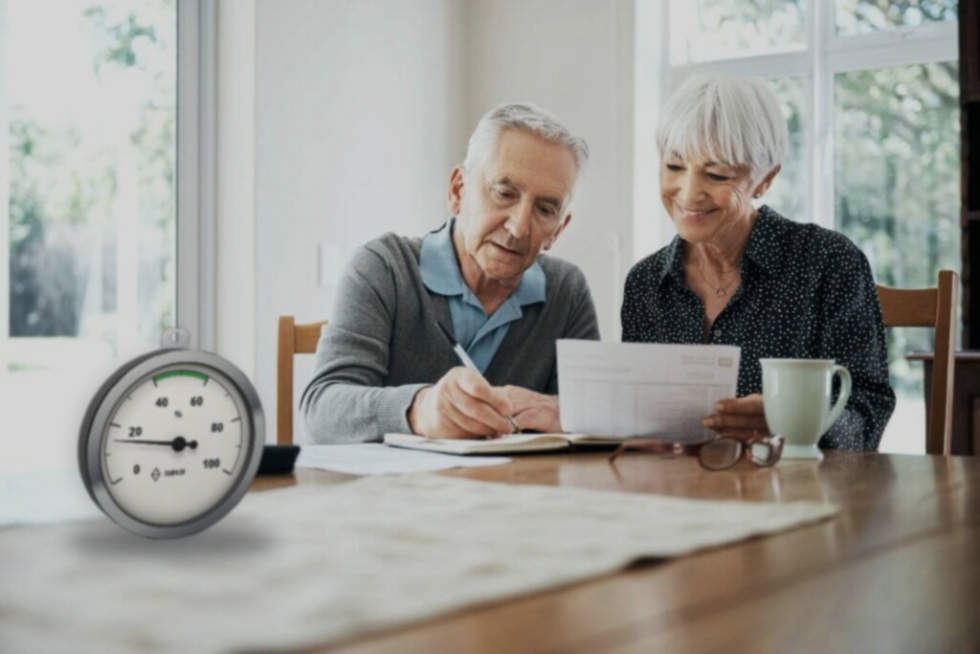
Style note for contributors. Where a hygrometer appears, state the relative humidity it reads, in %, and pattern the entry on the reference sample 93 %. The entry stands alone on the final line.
15 %
